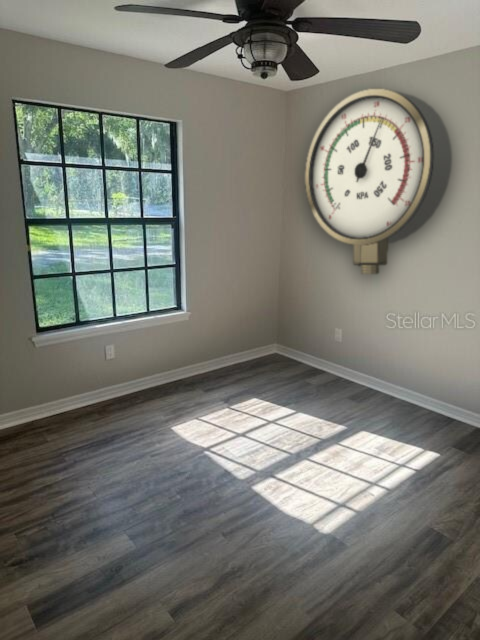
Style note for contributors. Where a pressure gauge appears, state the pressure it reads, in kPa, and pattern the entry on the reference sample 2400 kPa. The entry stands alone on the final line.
150 kPa
